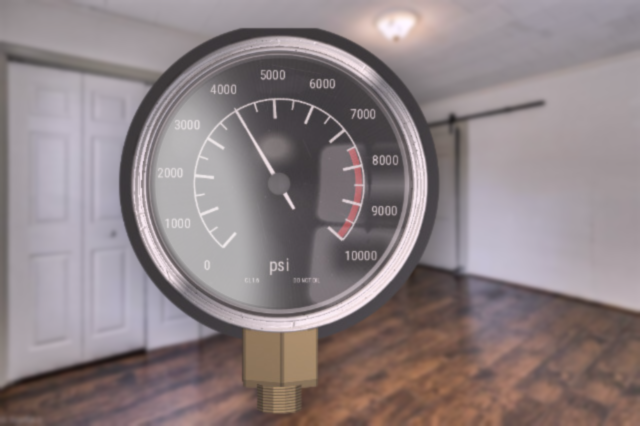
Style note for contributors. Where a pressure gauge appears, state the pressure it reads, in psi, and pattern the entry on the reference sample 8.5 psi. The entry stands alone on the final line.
4000 psi
